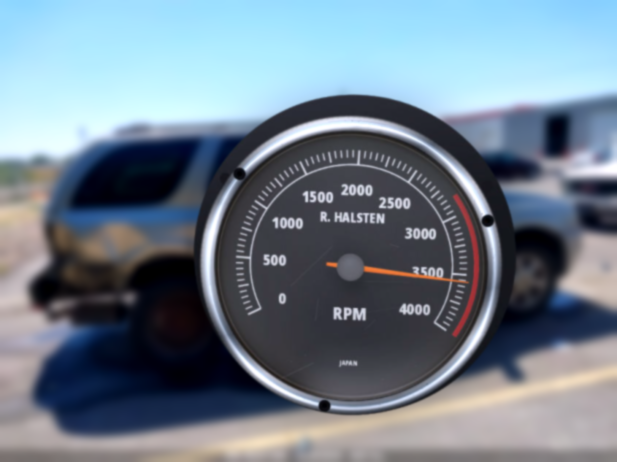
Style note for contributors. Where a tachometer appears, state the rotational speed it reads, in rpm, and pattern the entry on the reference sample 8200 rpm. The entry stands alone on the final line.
3550 rpm
